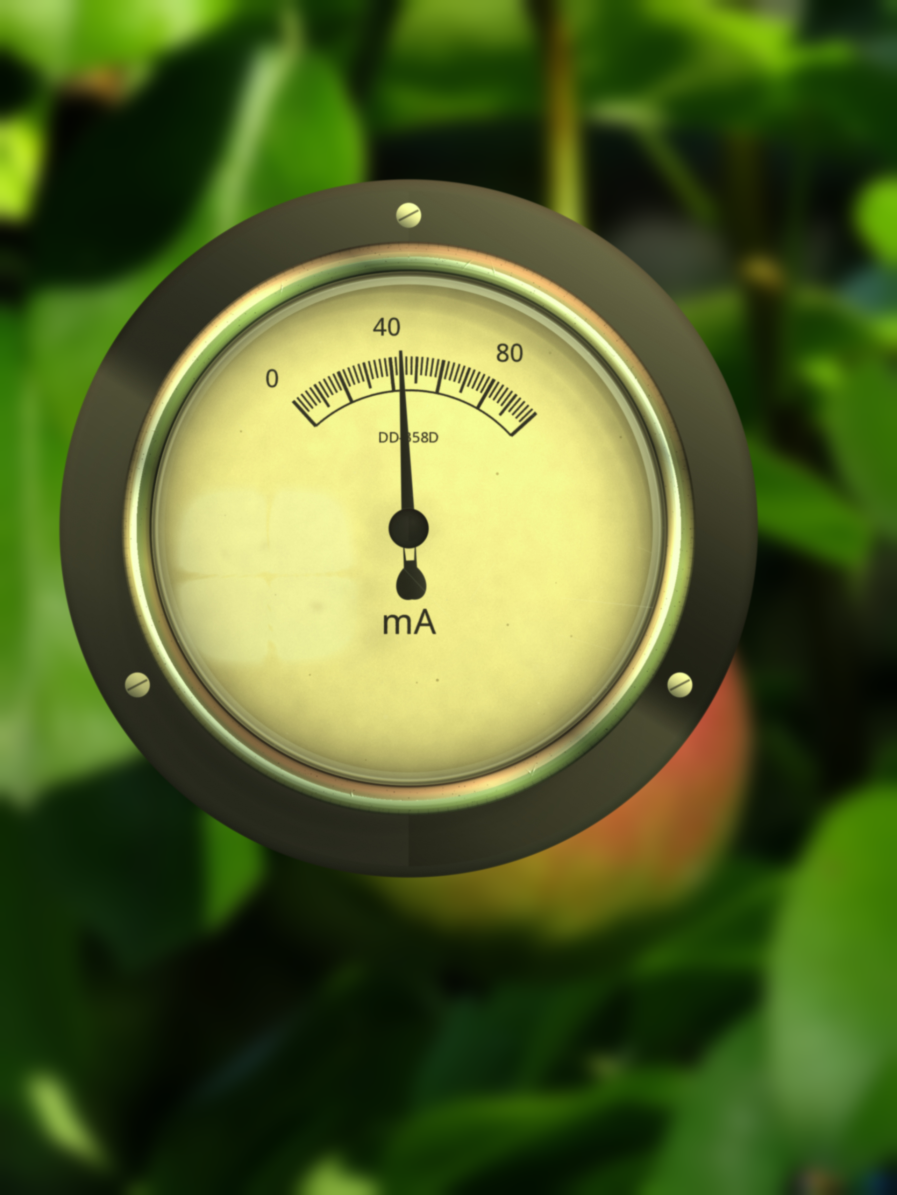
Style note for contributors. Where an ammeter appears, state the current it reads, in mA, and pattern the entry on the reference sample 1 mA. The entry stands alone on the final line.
44 mA
